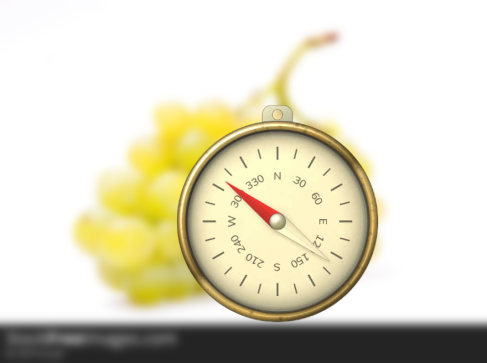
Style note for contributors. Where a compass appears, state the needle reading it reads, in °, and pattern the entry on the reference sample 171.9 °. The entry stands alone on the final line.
307.5 °
